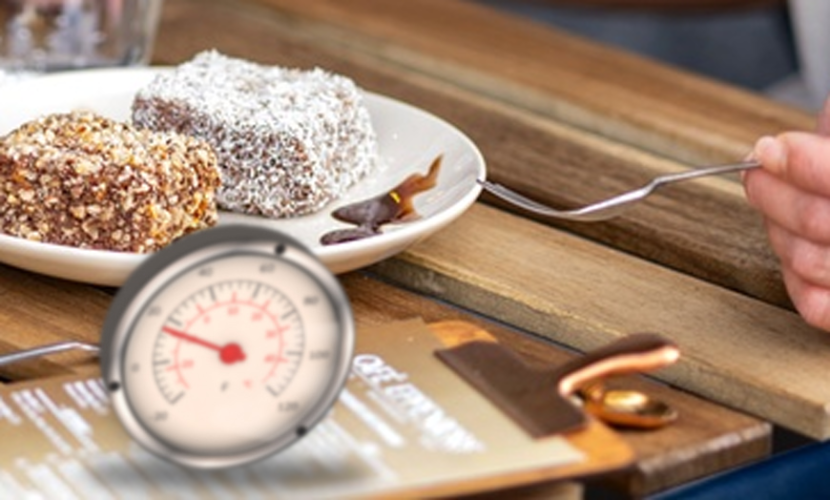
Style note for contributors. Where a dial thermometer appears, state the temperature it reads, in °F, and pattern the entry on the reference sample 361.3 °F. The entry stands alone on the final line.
16 °F
